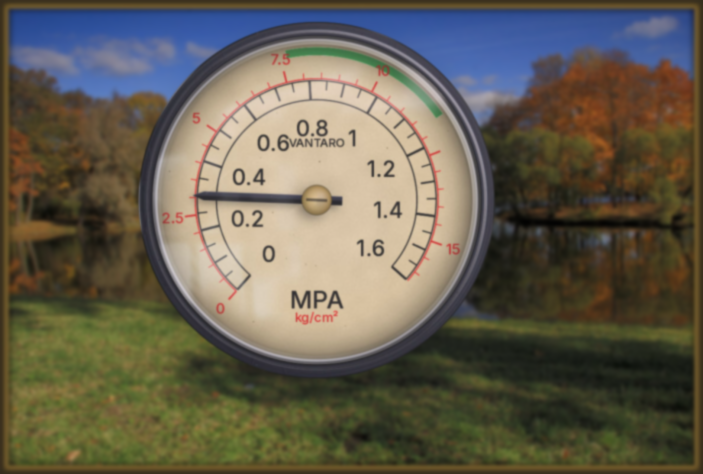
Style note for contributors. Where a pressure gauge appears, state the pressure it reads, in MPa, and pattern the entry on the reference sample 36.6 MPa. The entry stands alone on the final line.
0.3 MPa
